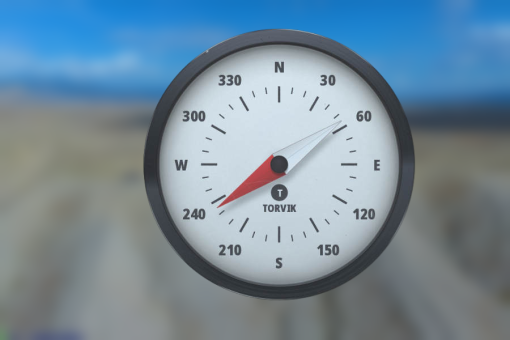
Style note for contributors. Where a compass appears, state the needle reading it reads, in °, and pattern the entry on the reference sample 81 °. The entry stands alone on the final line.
235 °
